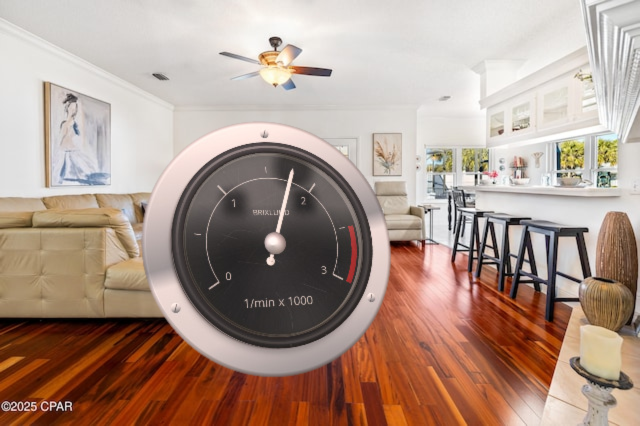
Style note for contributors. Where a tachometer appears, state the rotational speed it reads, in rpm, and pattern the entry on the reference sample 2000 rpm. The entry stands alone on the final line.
1750 rpm
